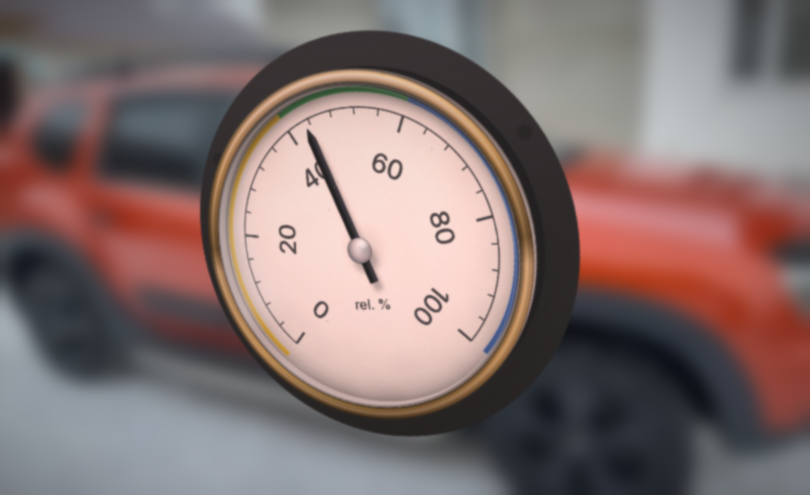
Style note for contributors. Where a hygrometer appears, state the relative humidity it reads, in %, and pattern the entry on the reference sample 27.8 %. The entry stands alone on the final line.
44 %
